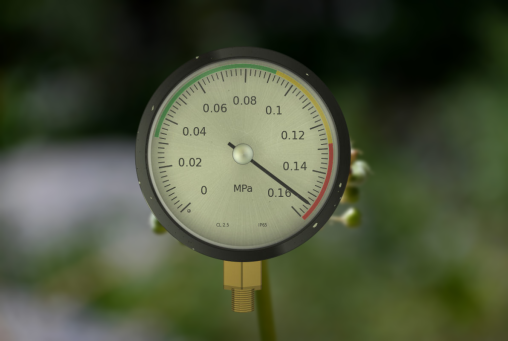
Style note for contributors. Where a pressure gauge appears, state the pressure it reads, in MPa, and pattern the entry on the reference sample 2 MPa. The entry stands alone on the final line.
0.154 MPa
